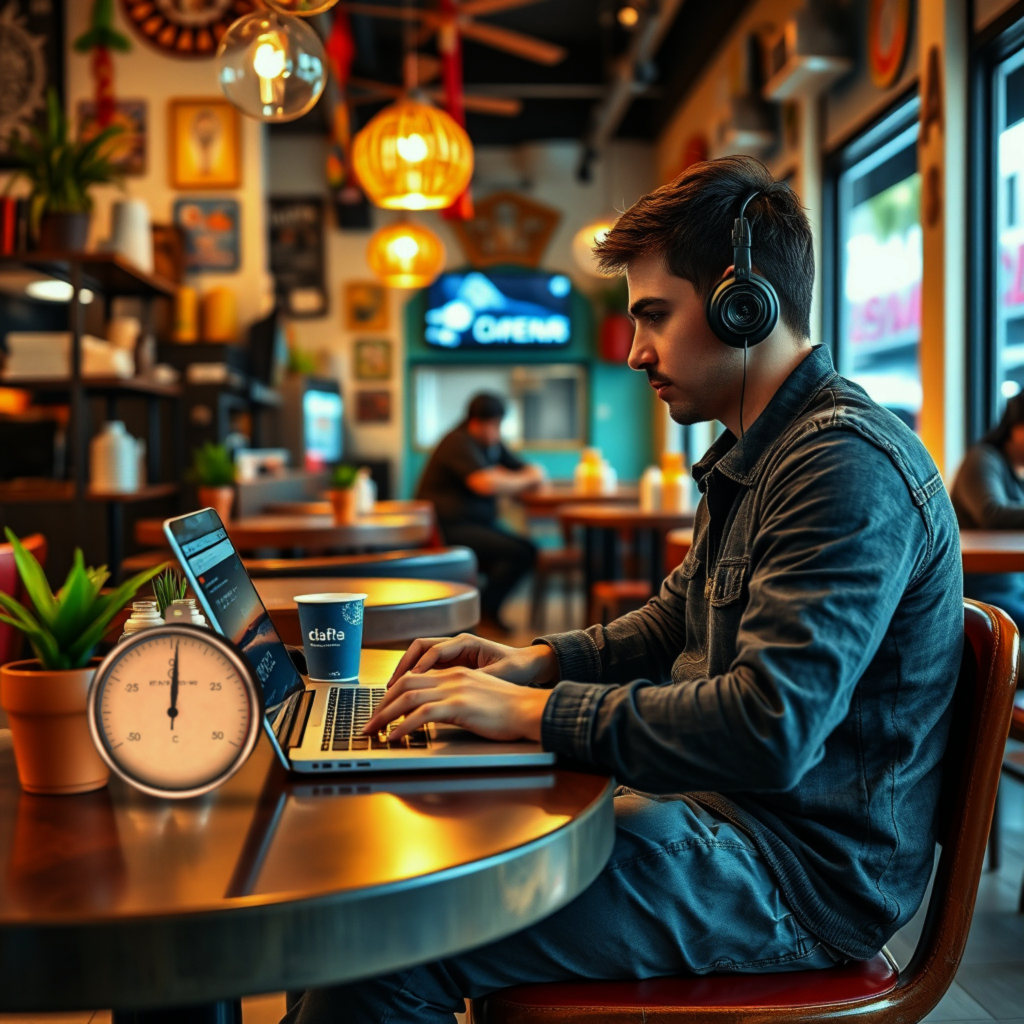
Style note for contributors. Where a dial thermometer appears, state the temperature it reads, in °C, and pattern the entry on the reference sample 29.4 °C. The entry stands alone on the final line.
2.5 °C
